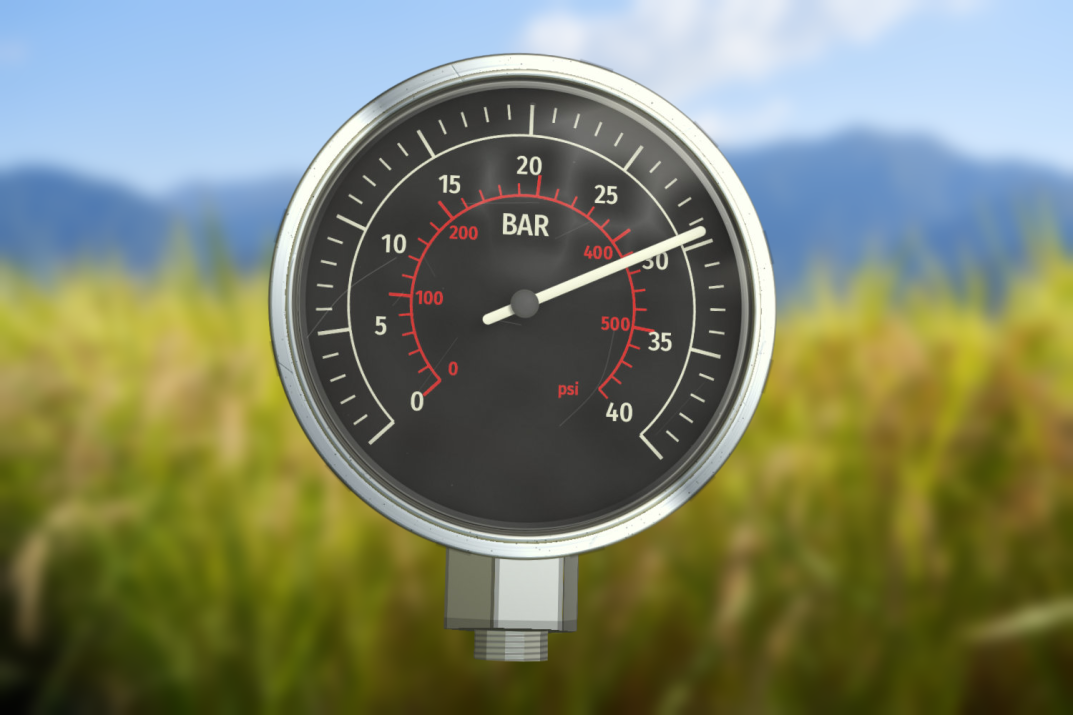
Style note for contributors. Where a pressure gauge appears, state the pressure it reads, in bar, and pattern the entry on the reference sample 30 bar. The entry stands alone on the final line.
29.5 bar
